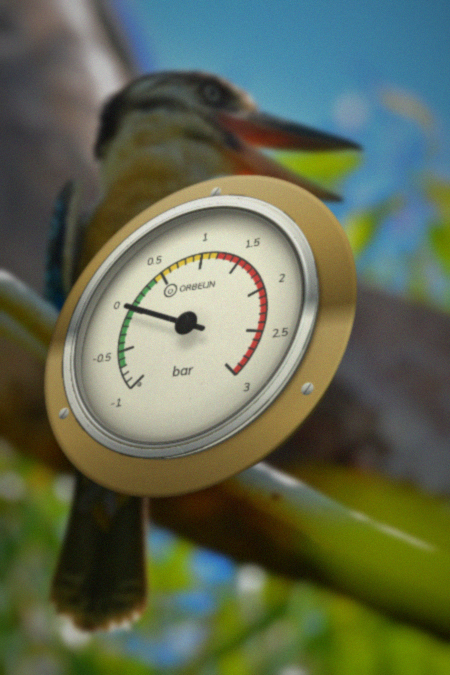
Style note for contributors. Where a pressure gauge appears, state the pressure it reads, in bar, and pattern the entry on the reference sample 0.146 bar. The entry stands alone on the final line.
0 bar
